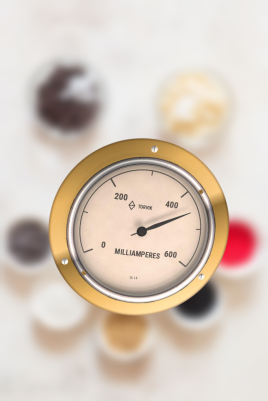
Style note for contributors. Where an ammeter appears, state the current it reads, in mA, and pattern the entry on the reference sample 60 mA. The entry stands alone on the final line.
450 mA
